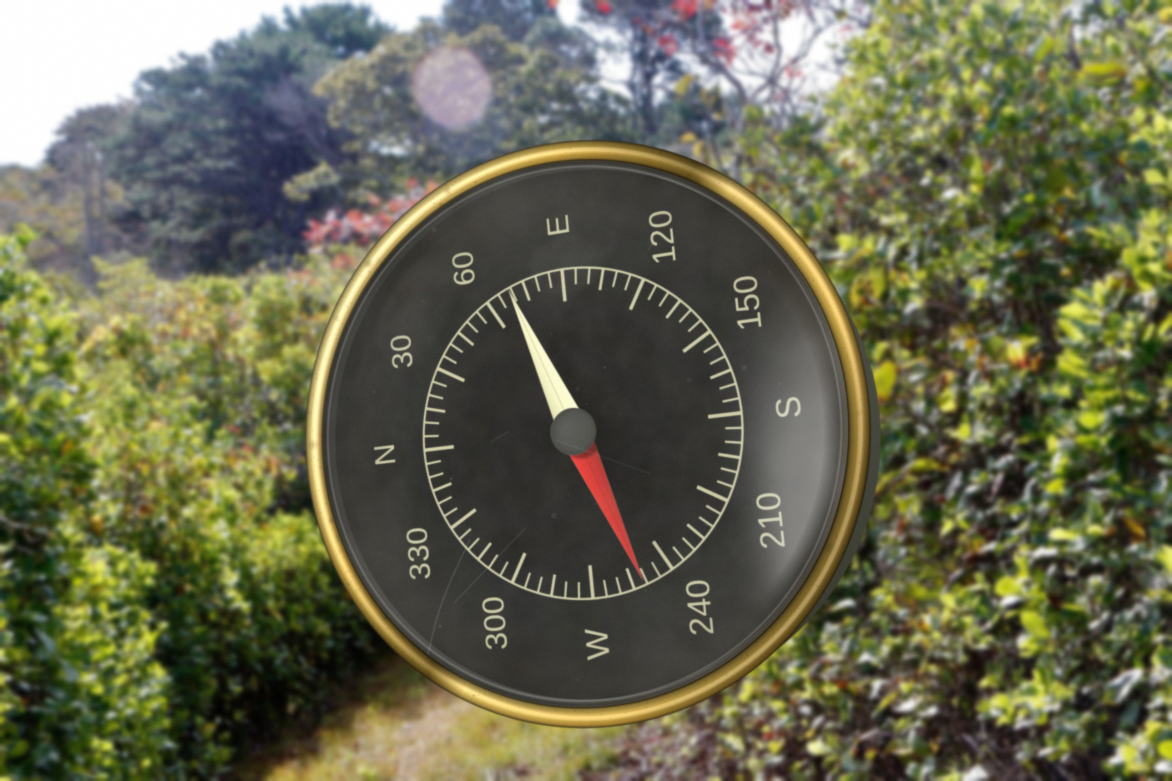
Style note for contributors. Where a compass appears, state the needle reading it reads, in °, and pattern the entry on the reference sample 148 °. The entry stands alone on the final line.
250 °
